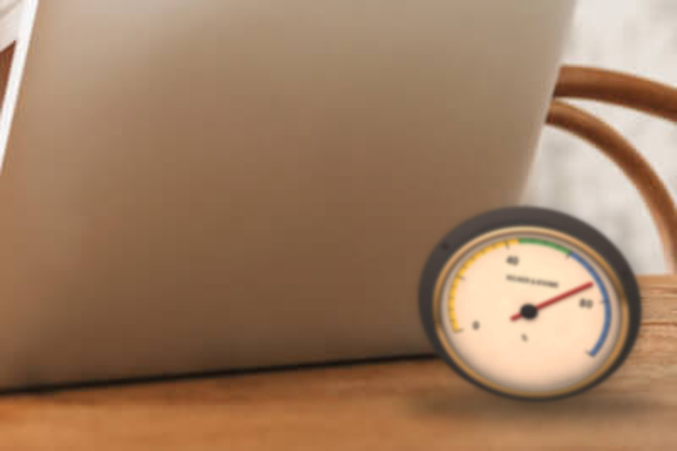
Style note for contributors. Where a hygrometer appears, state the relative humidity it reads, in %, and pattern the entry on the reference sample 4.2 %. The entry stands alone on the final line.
72 %
